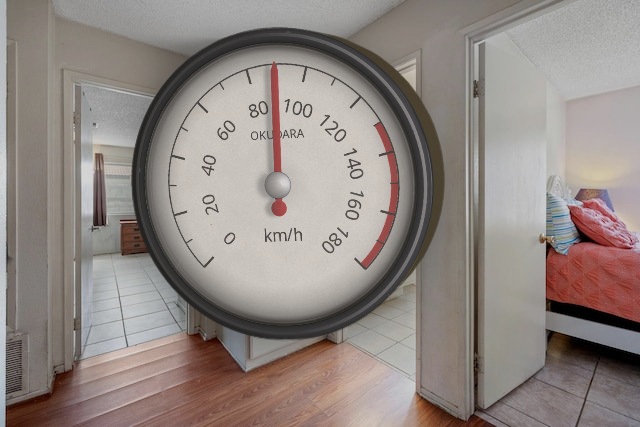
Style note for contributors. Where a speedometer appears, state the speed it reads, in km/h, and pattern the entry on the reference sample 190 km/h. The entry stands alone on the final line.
90 km/h
